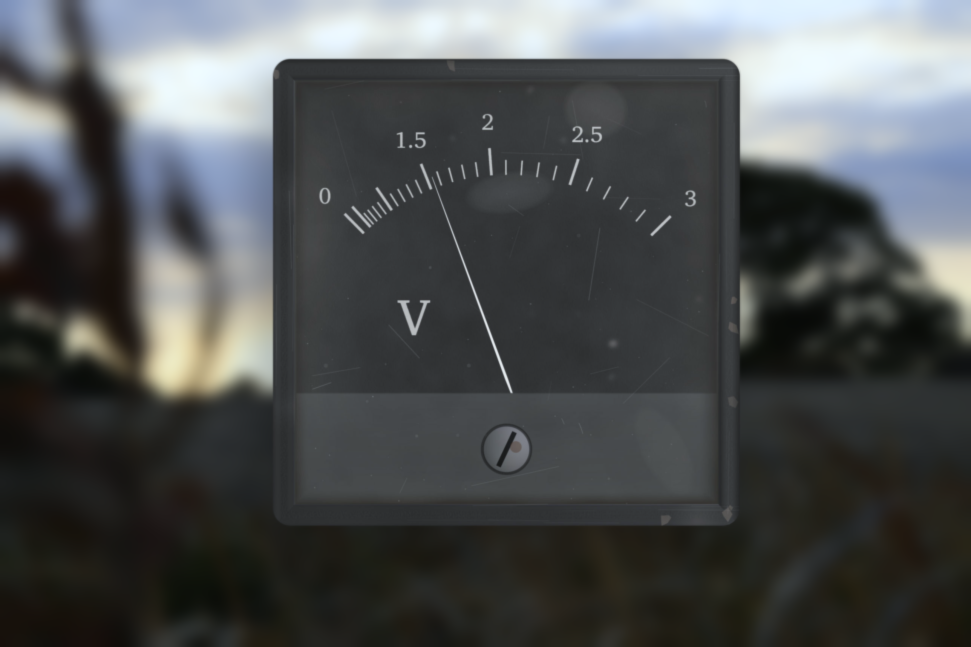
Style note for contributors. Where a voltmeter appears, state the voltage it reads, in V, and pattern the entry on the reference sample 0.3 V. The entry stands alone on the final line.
1.55 V
